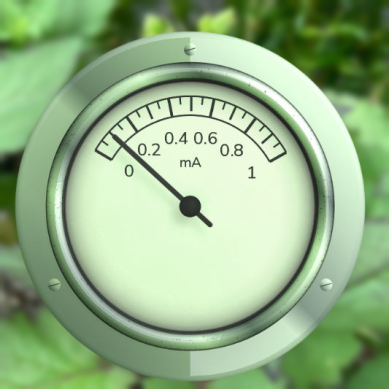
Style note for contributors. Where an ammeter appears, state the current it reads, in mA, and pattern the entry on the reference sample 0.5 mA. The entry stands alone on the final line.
0.1 mA
